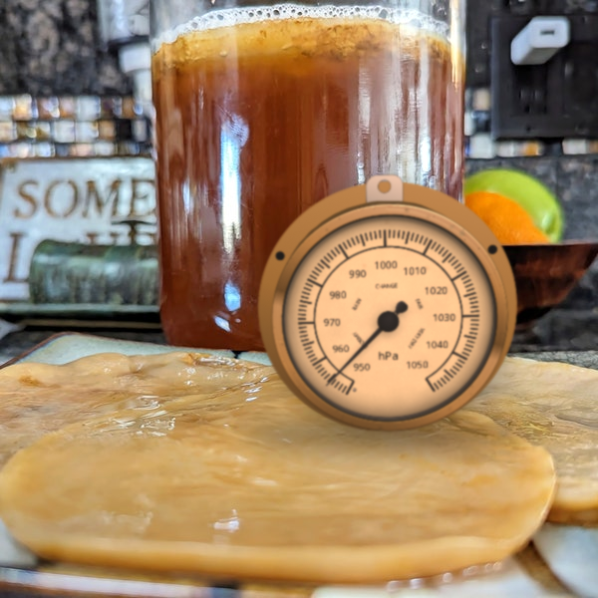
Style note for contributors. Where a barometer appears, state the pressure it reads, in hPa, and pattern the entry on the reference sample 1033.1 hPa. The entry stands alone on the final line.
955 hPa
